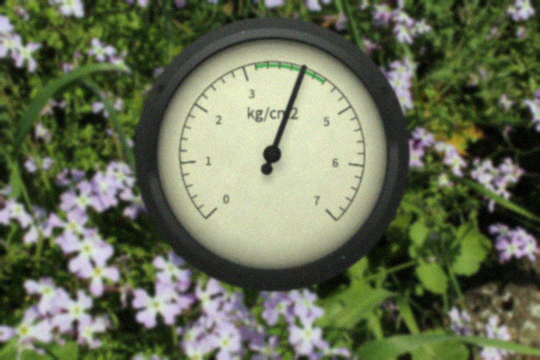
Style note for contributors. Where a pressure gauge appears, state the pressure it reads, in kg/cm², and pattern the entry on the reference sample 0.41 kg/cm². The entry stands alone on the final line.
4 kg/cm²
